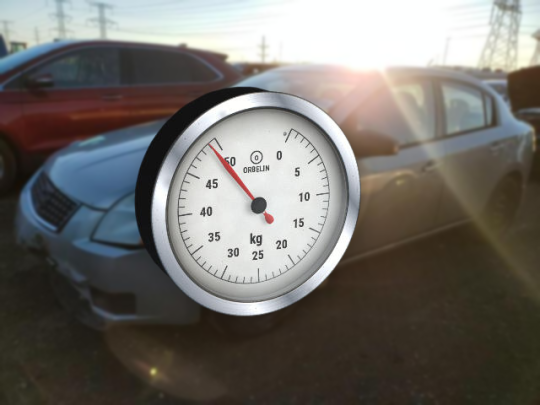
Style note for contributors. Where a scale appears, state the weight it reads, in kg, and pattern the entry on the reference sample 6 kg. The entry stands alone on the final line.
49 kg
